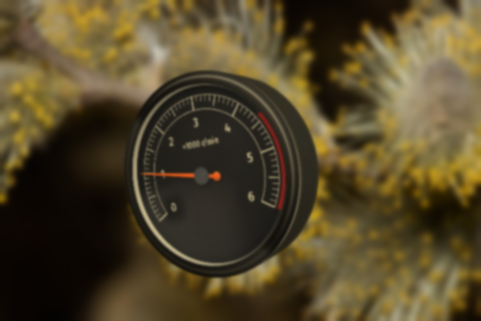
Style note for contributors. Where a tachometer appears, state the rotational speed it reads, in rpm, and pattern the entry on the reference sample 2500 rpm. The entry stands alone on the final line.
1000 rpm
